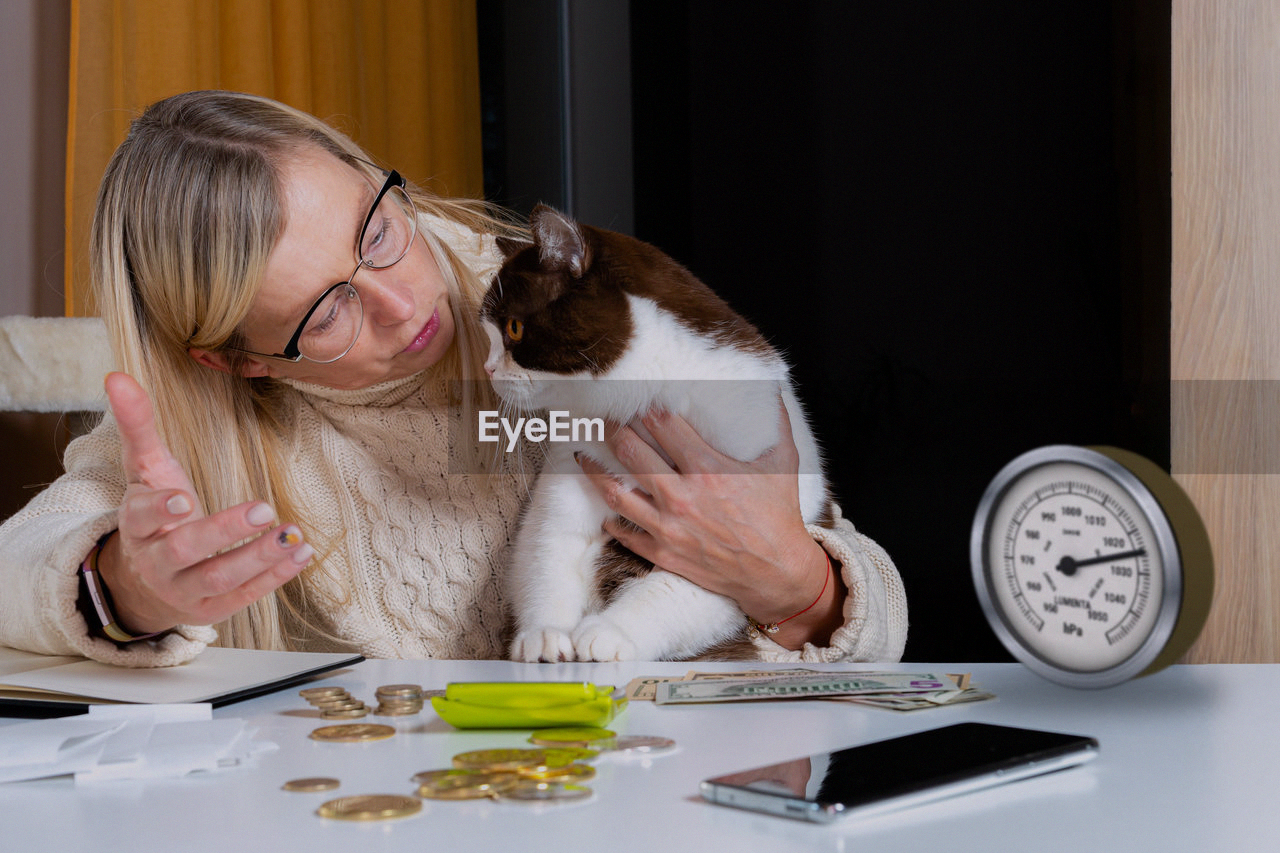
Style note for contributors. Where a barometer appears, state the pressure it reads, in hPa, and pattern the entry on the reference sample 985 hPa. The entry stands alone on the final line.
1025 hPa
